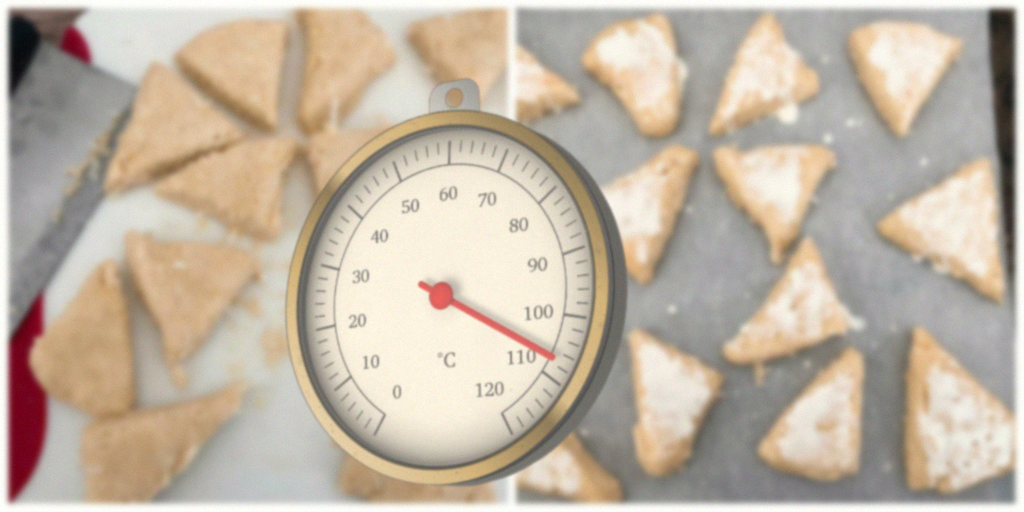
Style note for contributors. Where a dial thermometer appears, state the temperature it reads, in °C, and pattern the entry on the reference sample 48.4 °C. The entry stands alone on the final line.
107 °C
